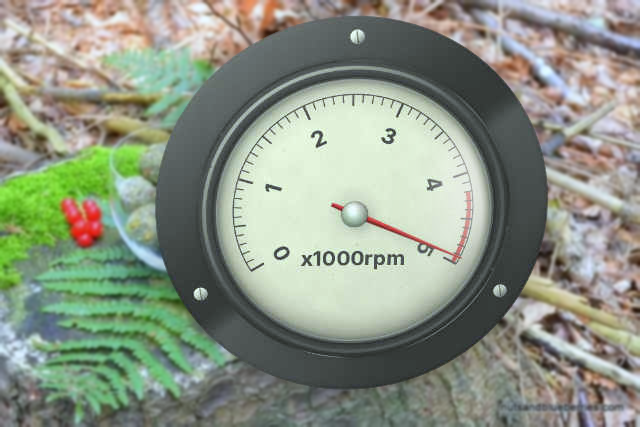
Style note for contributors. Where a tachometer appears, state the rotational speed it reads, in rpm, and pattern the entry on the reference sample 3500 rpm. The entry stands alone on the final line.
4900 rpm
